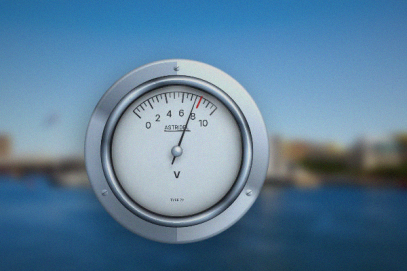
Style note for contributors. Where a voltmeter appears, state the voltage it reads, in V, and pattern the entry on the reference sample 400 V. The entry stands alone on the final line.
7.5 V
